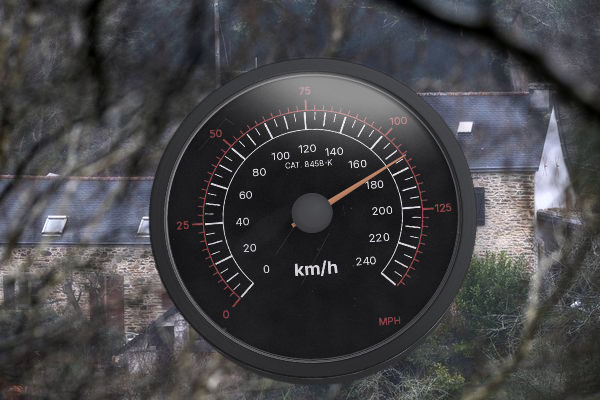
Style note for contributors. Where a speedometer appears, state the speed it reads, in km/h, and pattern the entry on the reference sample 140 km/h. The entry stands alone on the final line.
175 km/h
